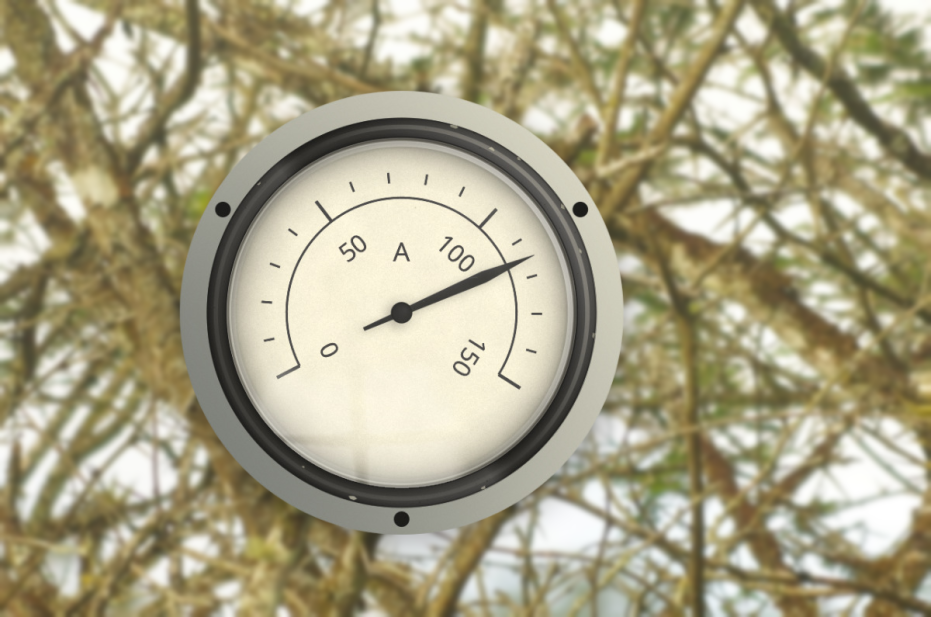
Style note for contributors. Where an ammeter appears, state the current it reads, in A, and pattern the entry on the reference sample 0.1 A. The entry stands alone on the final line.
115 A
